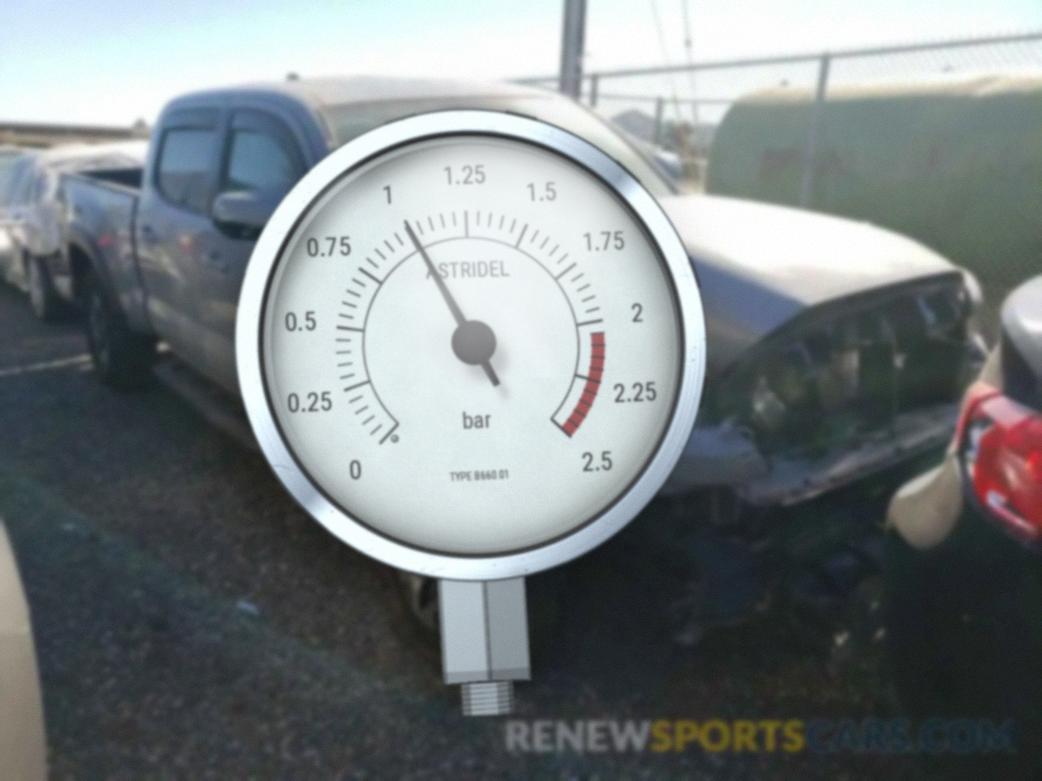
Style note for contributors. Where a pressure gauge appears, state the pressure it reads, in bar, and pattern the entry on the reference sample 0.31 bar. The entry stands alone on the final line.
1 bar
